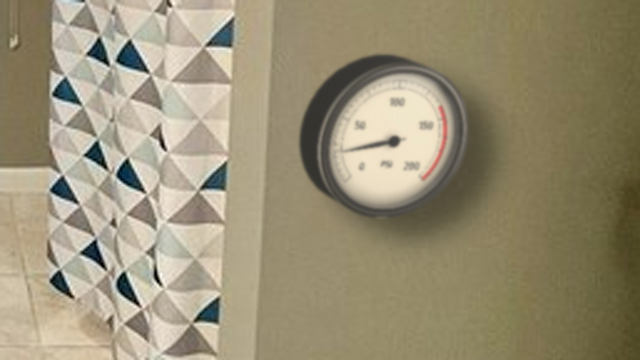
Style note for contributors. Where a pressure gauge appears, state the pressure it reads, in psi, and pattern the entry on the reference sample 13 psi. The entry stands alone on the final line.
25 psi
